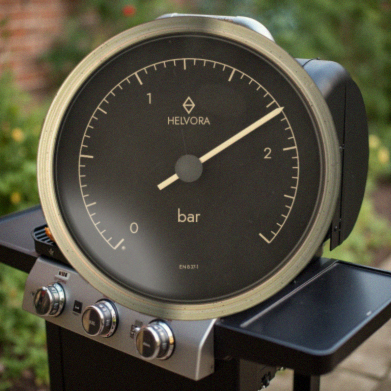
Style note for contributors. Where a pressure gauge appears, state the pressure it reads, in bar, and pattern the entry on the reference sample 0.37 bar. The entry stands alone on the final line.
1.8 bar
